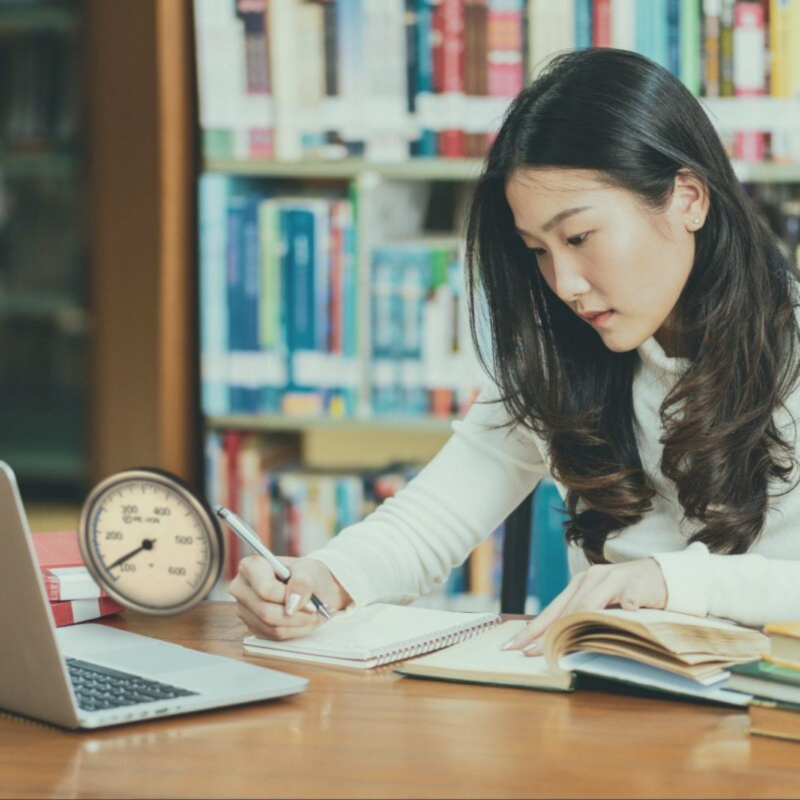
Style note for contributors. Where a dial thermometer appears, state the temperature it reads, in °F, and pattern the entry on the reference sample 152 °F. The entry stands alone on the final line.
125 °F
